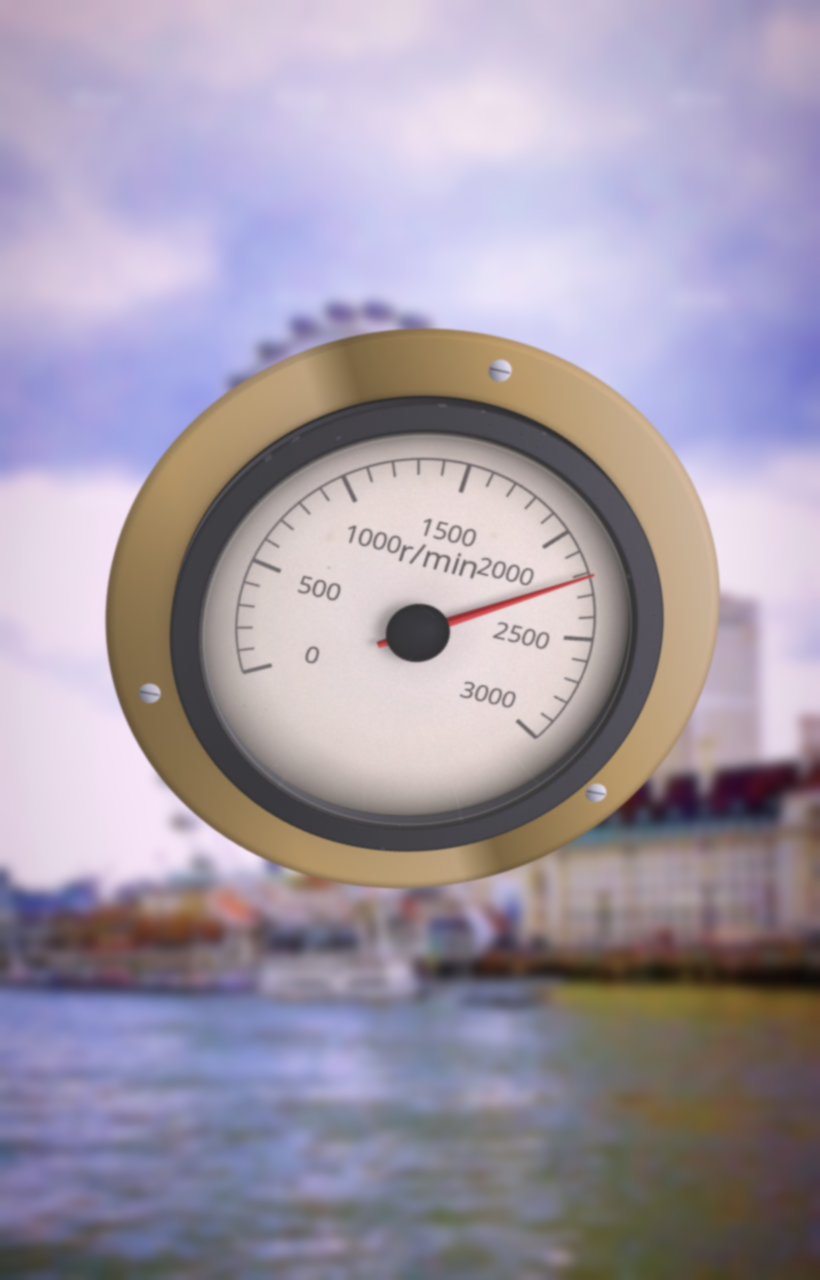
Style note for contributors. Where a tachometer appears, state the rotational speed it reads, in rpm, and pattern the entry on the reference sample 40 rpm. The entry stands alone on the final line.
2200 rpm
